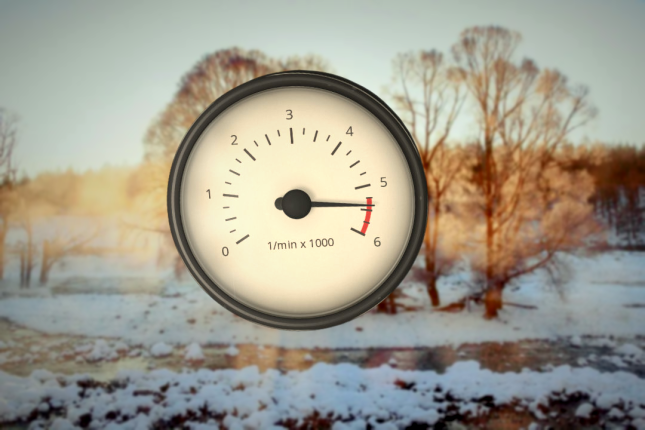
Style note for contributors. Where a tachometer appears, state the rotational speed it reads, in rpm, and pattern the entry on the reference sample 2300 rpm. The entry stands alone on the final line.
5375 rpm
